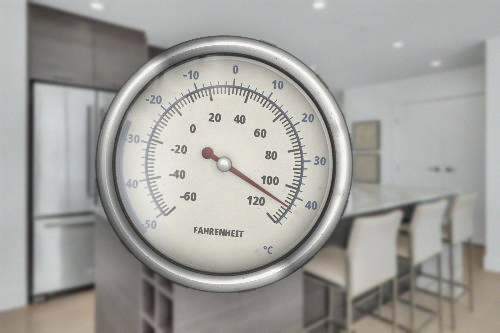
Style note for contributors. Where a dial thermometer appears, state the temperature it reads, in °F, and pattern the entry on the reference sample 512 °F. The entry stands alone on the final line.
110 °F
